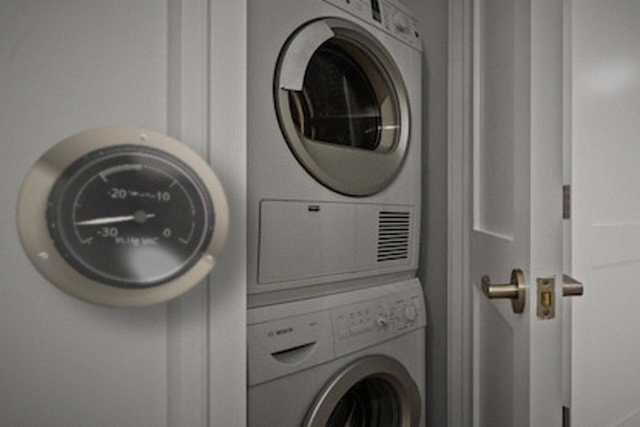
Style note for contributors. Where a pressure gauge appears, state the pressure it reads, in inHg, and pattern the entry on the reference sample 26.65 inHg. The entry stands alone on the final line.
-27.5 inHg
